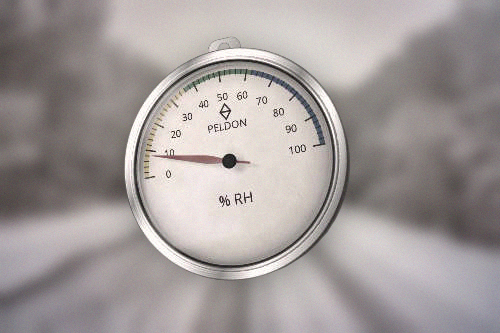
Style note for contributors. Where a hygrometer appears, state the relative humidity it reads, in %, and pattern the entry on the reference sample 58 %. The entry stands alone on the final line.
8 %
